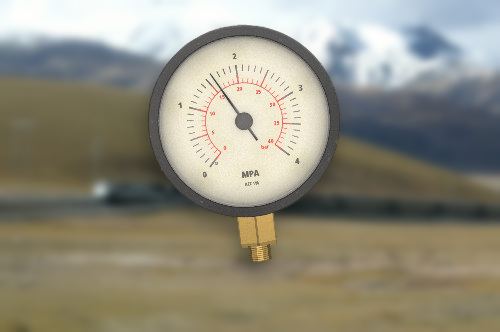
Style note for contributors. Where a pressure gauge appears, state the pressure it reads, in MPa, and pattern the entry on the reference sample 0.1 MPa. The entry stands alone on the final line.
1.6 MPa
